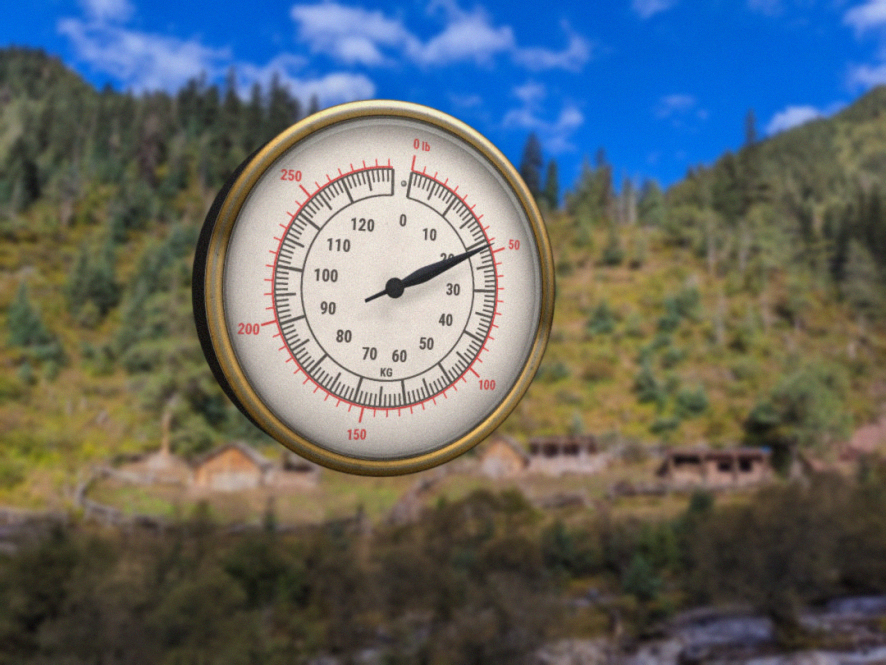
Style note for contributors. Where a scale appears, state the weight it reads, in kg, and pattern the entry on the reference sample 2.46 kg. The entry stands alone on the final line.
21 kg
